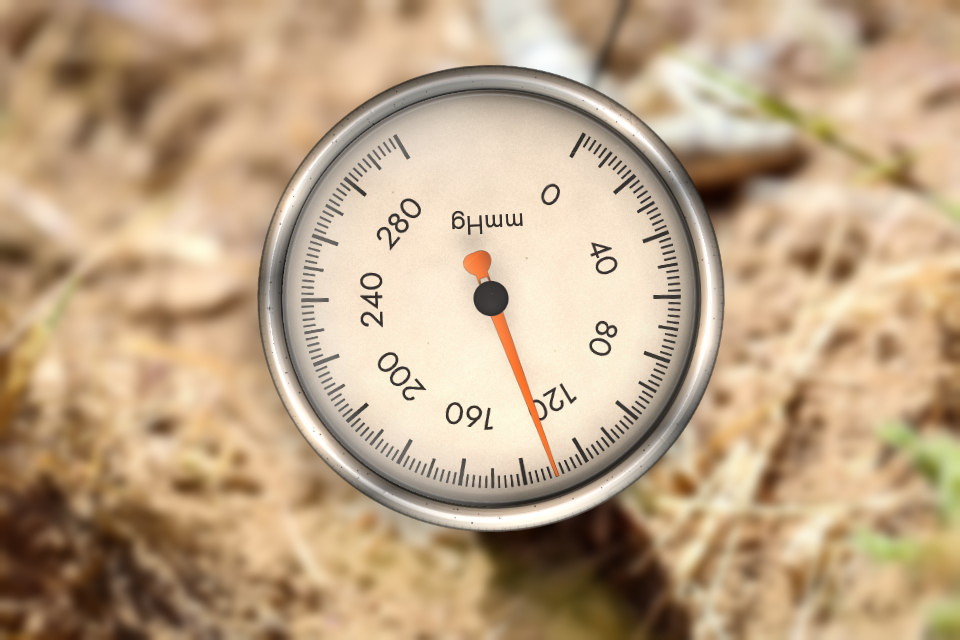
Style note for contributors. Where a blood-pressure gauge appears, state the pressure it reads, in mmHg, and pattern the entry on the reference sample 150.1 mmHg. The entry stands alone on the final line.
130 mmHg
